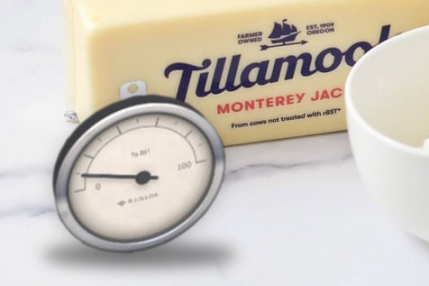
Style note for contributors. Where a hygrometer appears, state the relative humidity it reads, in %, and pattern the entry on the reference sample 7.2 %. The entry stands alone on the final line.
10 %
